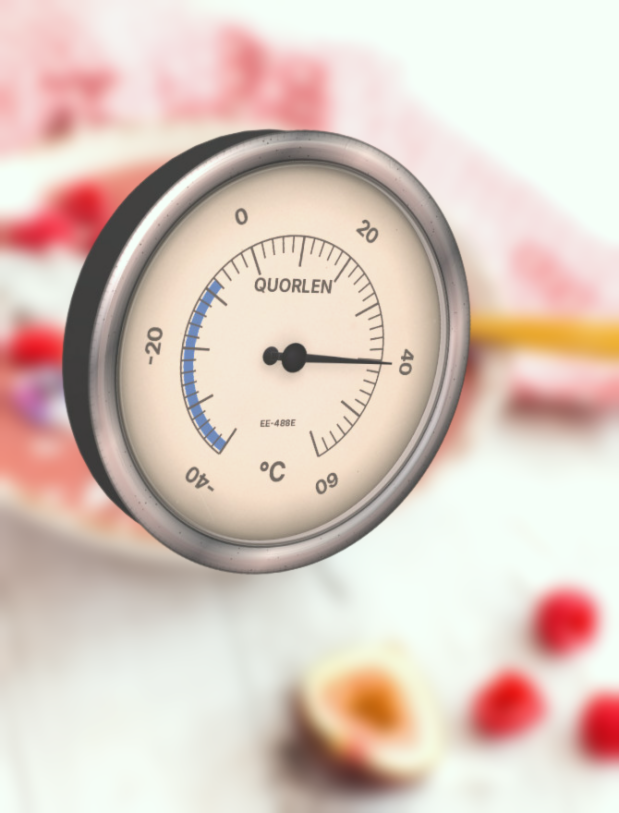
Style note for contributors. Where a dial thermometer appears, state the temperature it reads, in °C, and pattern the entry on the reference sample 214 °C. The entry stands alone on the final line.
40 °C
